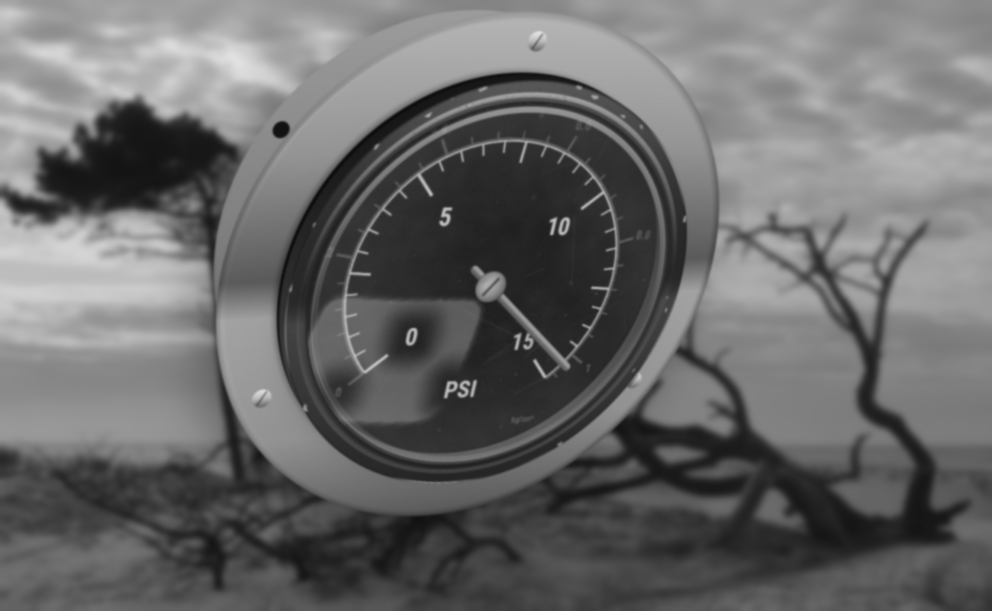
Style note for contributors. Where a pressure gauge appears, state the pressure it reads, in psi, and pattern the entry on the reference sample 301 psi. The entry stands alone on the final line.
14.5 psi
